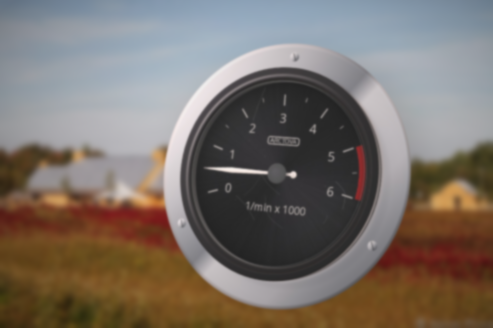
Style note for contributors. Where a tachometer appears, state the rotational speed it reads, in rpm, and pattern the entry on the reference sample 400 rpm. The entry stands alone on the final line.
500 rpm
